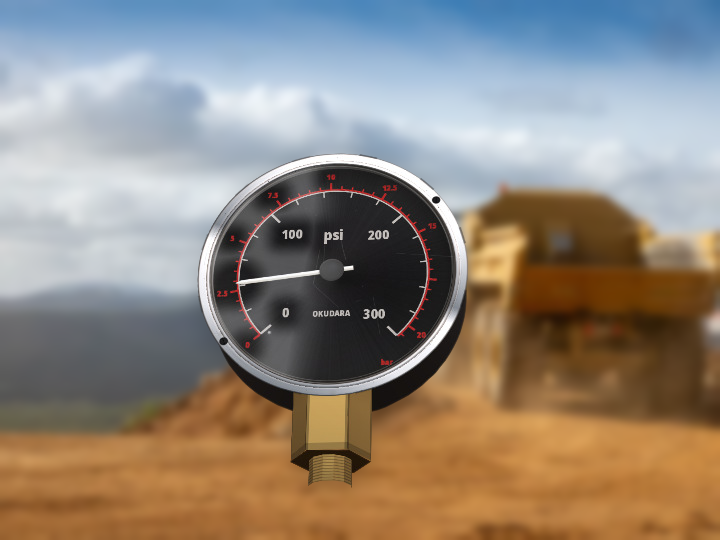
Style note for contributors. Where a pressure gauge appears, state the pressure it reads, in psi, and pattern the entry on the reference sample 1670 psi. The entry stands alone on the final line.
40 psi
